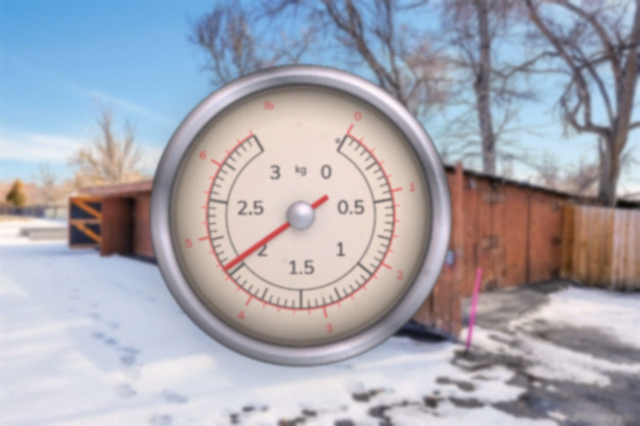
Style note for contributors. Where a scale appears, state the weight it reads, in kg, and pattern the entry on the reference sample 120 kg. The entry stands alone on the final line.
2.05 kg
